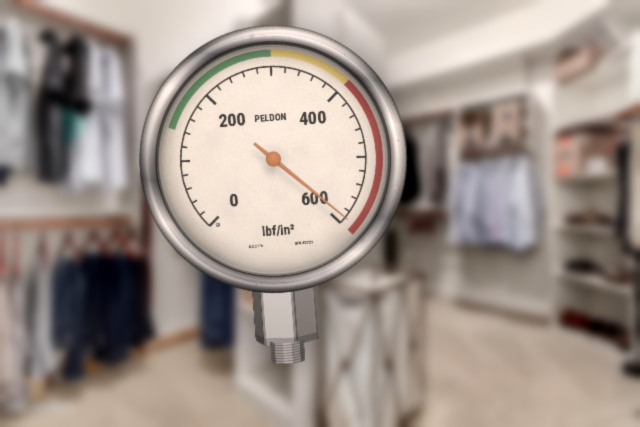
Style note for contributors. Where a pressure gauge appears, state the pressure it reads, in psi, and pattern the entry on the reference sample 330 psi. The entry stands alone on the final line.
590 psi
